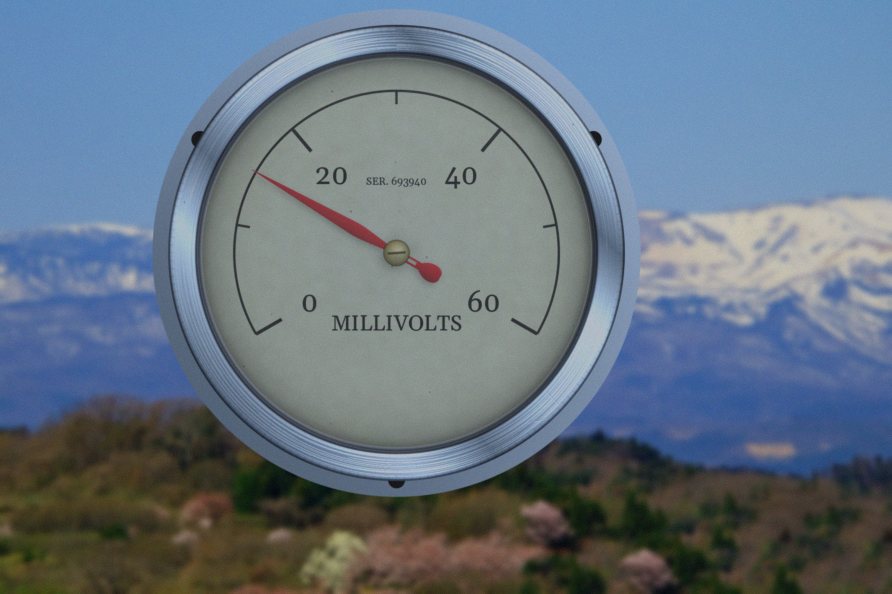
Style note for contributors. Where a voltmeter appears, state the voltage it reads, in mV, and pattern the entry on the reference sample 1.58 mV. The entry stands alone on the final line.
15 mV
